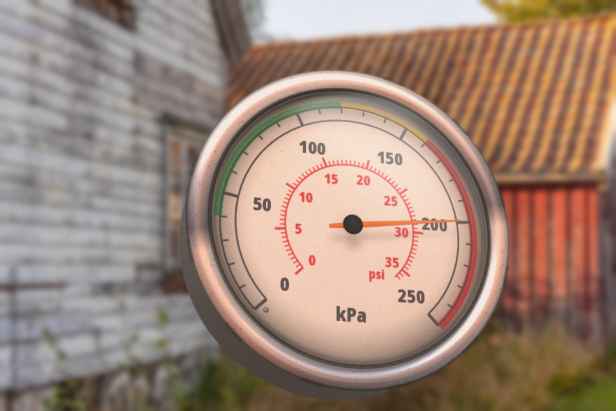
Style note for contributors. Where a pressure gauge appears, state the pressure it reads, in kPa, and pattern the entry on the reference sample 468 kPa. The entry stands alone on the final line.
200 kPa
